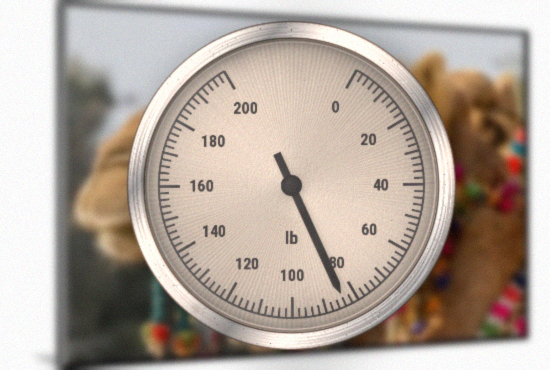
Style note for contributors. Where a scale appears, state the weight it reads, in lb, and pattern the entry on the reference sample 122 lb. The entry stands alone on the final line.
84 lb
